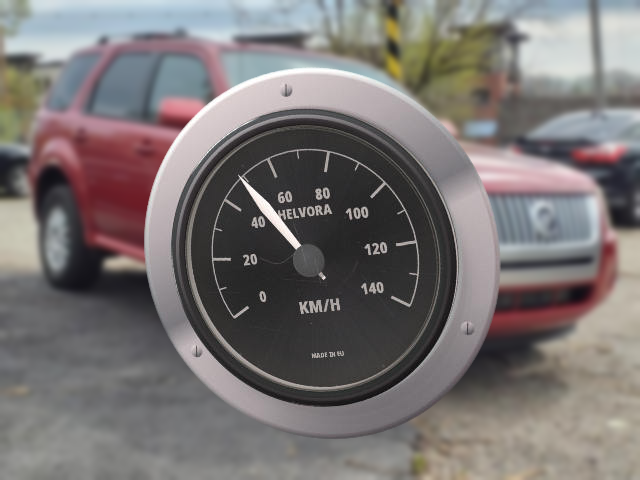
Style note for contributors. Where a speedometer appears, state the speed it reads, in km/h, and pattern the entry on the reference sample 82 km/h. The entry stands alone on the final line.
50 km/h
